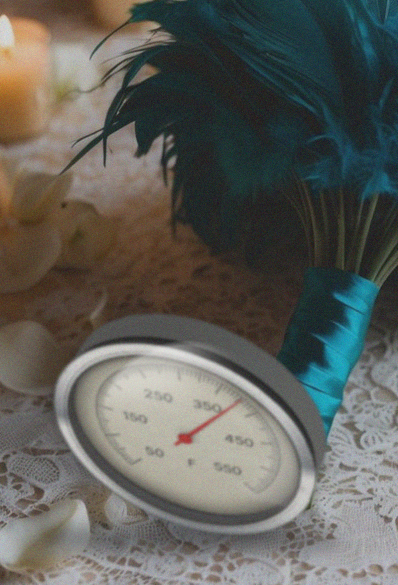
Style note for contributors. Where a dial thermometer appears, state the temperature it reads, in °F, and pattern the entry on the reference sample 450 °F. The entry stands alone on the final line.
375 °F
